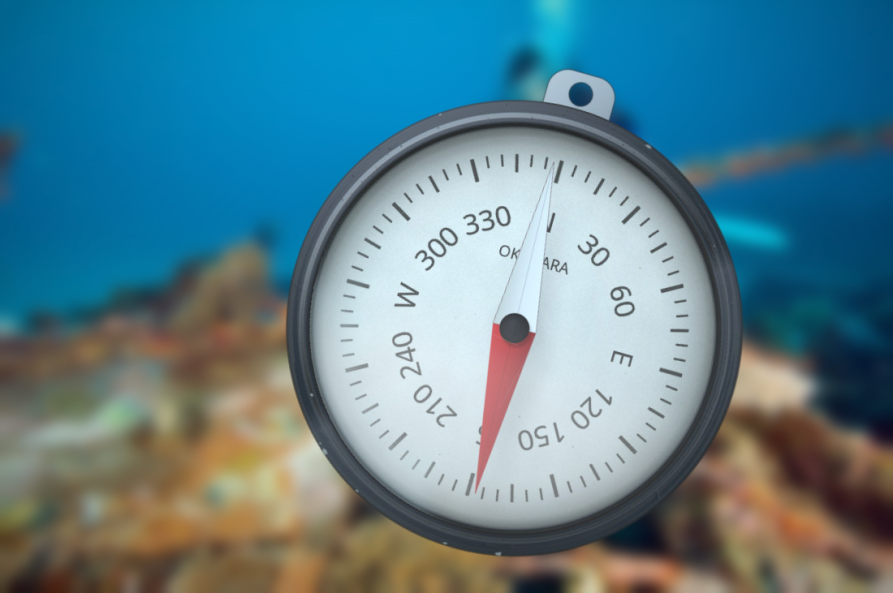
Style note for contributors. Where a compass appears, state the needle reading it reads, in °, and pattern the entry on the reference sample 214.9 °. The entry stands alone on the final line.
177.5 °
